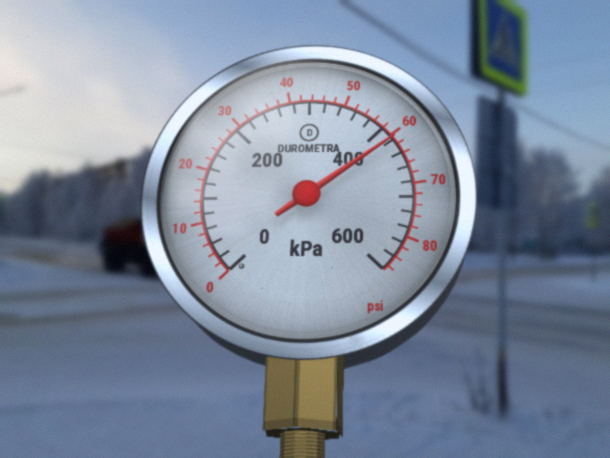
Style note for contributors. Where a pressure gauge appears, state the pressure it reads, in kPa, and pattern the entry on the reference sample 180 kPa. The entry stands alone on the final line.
420 kPa
